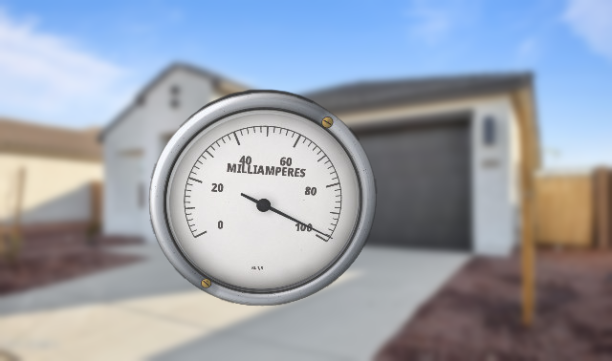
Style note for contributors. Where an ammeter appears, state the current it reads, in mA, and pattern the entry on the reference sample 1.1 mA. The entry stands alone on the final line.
98 mA
